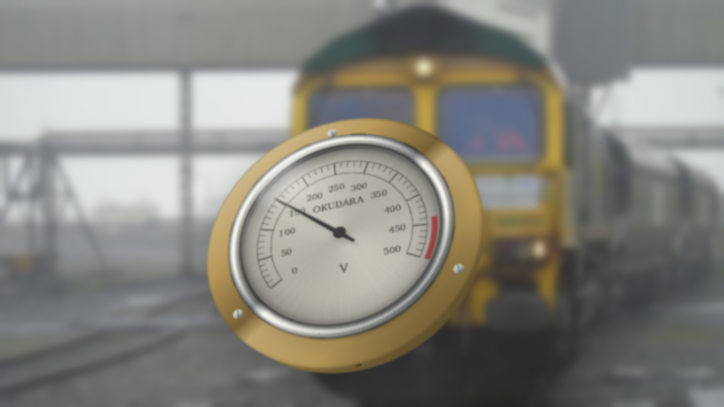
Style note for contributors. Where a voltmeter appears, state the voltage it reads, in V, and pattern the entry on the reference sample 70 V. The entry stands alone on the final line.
150 V
